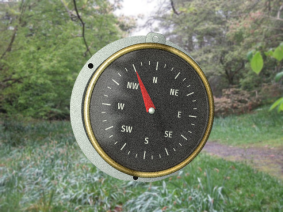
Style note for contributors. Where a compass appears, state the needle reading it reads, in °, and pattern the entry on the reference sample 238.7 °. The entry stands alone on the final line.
330 °
